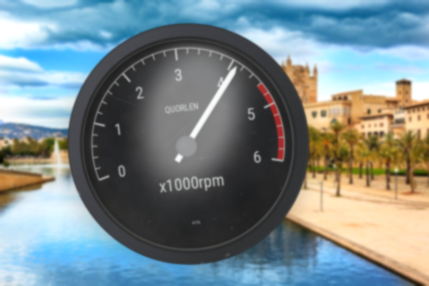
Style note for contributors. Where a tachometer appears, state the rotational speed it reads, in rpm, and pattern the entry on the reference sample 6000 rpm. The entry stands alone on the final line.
4100 rpm
